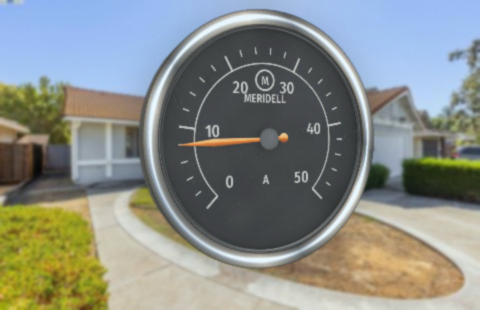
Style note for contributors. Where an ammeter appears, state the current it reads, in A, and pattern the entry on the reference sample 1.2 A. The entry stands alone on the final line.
8 A
